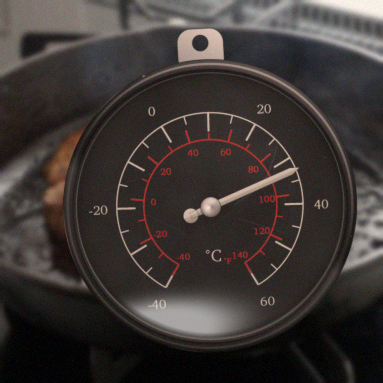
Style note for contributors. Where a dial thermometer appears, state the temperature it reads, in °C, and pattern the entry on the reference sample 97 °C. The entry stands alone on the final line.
32.5 °C
